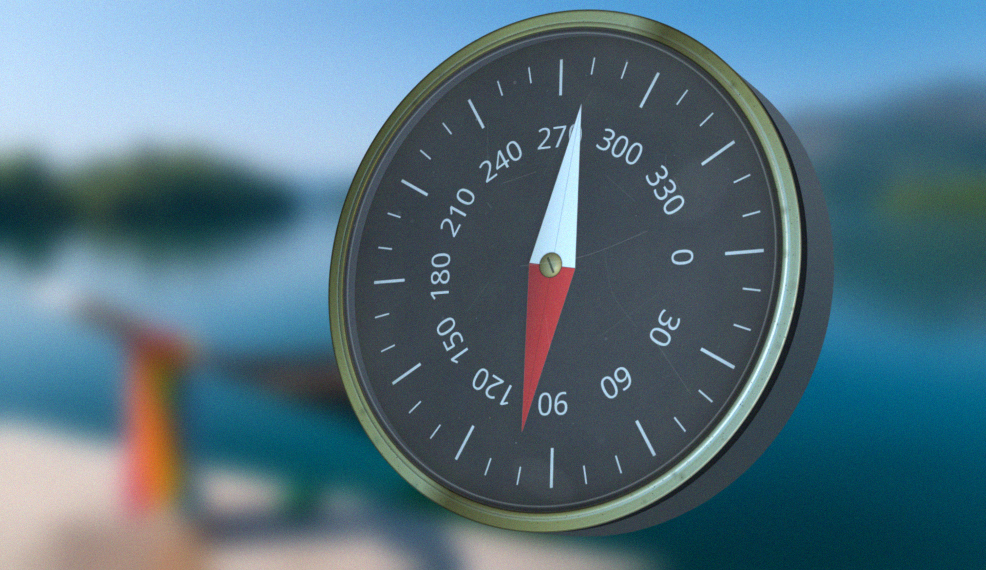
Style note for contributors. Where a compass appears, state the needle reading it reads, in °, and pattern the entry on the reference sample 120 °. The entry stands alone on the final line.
100 °
